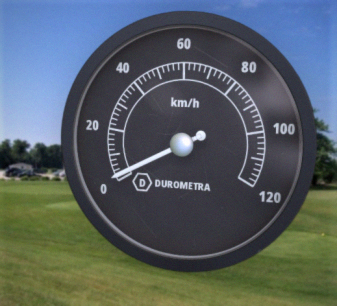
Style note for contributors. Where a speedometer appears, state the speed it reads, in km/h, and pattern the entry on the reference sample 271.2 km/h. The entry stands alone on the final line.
2 km/h
